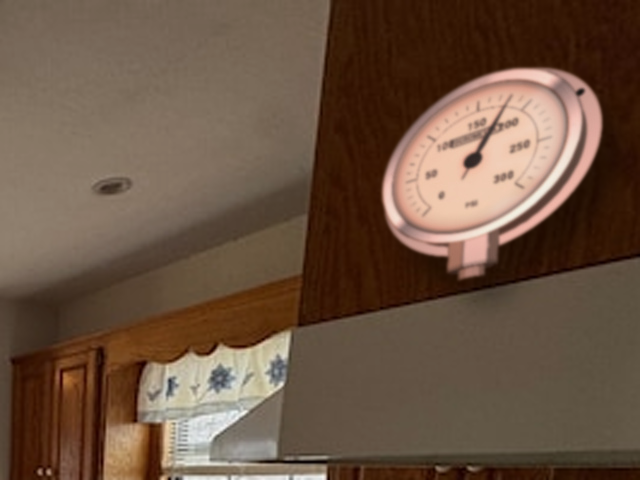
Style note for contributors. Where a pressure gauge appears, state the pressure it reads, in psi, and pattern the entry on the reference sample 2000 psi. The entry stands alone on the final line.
180 psi
